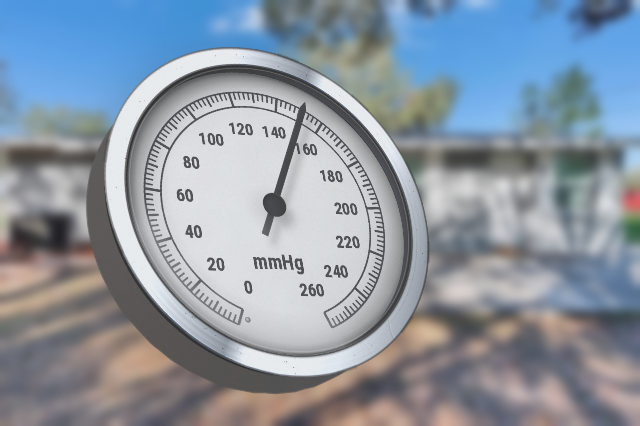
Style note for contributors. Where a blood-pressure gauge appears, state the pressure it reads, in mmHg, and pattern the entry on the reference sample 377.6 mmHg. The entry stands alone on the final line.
150 mmHg
